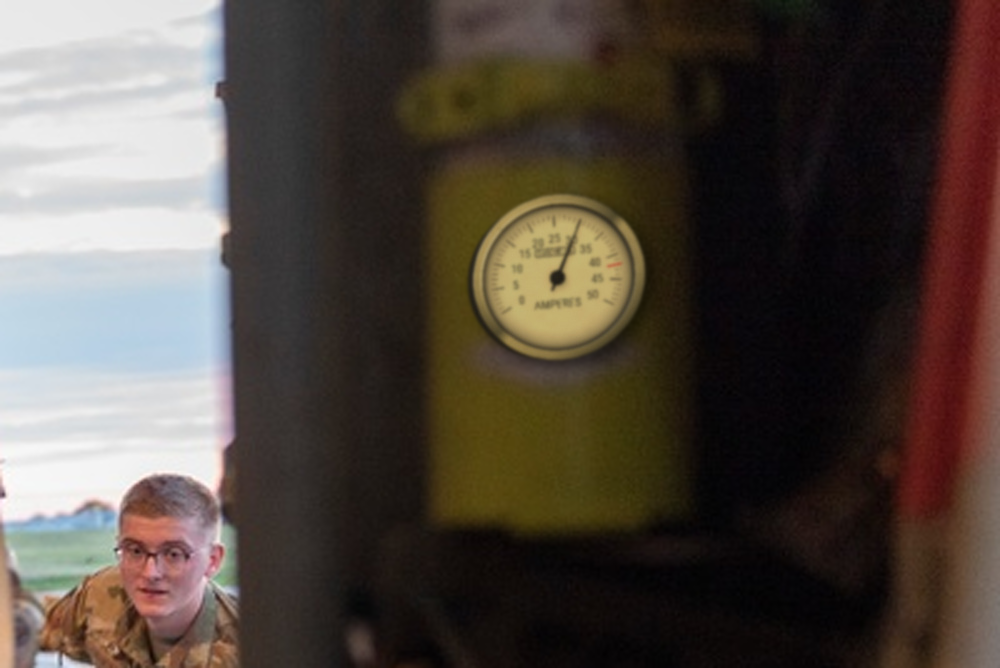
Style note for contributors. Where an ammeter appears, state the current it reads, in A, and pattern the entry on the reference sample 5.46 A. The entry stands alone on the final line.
30 A
